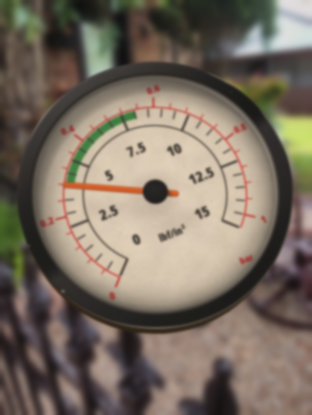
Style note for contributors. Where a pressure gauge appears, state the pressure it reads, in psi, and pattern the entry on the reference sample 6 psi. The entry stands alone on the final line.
4 psi
